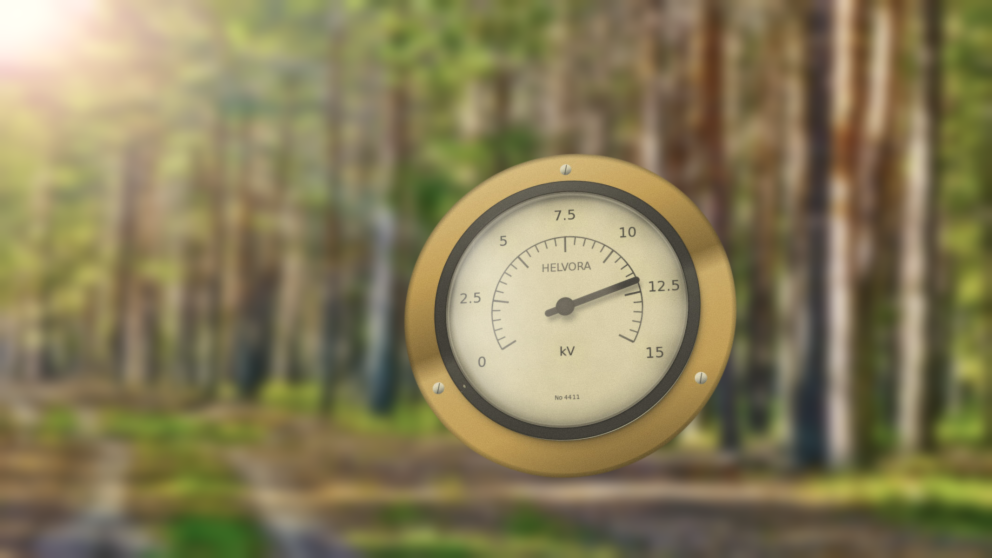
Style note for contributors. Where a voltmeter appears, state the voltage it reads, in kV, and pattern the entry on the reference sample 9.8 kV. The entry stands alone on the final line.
12 kV
